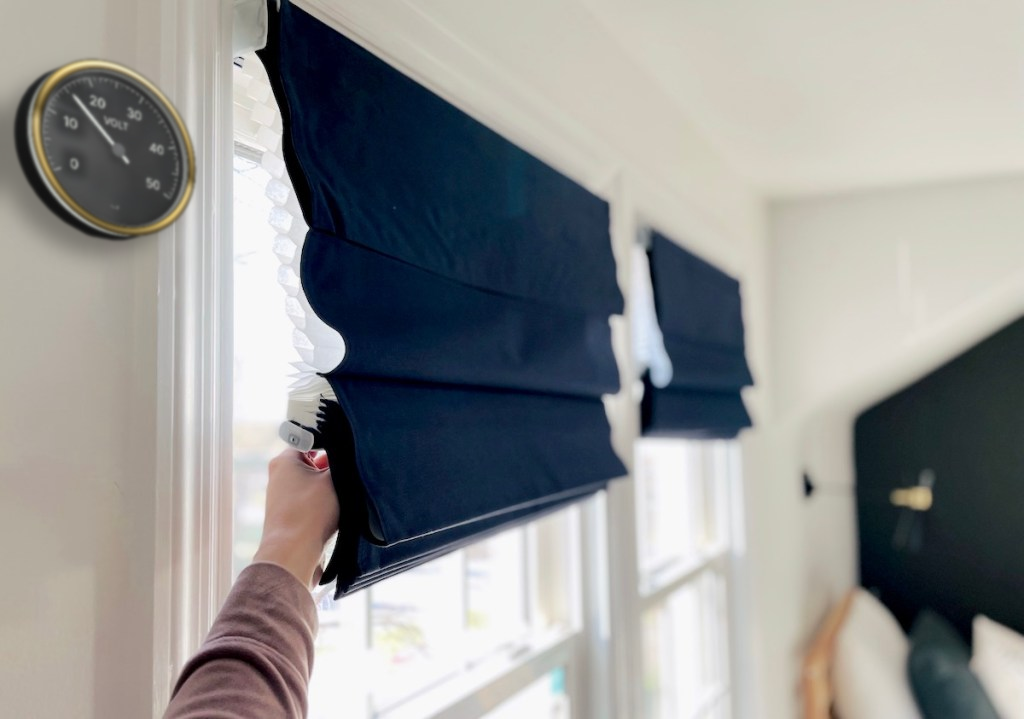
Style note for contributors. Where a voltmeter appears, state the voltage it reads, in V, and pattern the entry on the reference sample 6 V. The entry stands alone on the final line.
15 V
